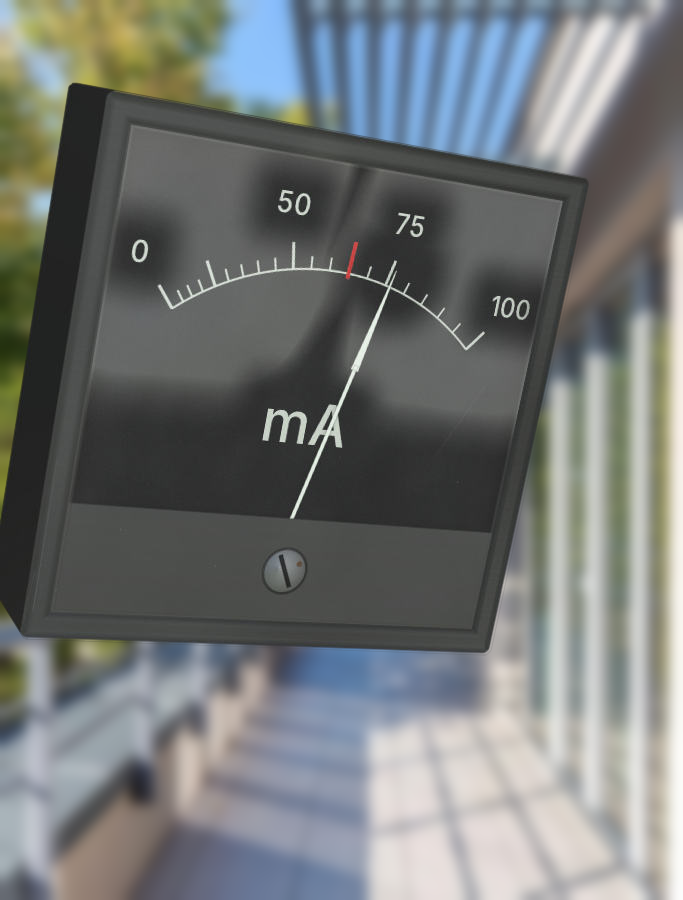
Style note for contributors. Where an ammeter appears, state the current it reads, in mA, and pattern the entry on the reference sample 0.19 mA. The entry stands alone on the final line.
75 mA
